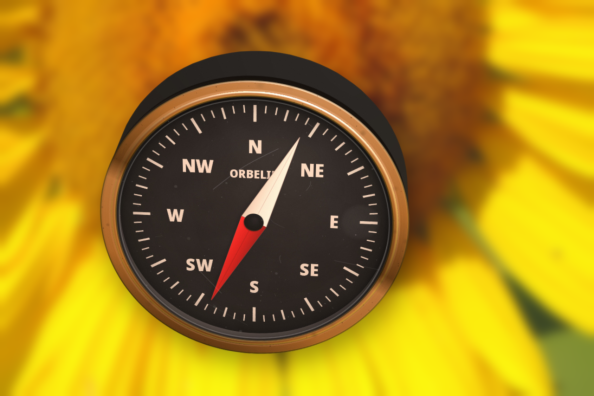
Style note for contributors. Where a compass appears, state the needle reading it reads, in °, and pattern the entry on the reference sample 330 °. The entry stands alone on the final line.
205 °
